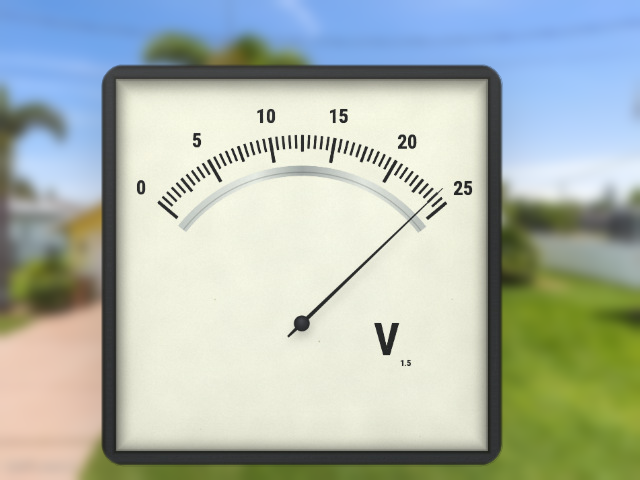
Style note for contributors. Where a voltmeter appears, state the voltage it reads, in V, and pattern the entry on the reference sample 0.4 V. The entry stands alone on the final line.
24 V
